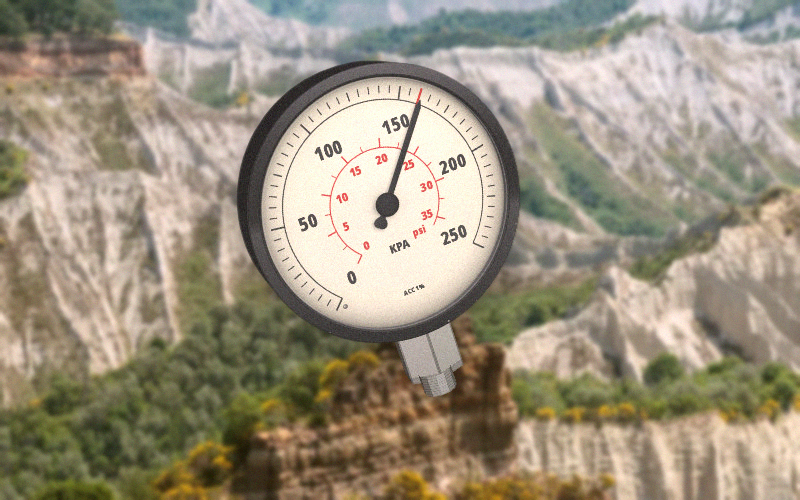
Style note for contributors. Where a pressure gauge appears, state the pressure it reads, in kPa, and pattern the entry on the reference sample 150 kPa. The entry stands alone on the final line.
160 kPa
